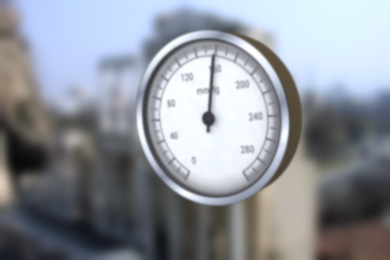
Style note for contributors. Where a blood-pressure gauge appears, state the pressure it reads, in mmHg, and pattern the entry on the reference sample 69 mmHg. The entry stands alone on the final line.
160 mmHg
